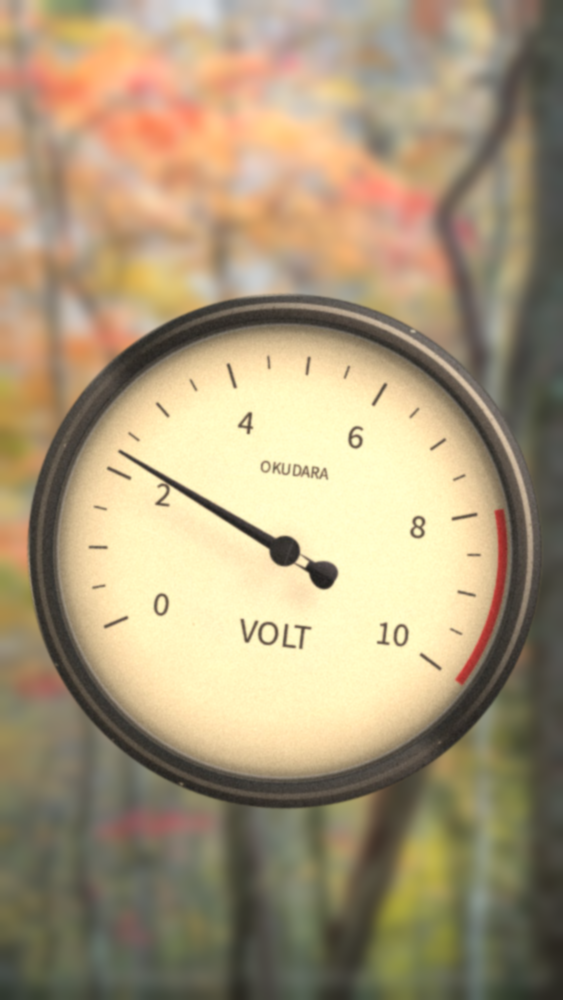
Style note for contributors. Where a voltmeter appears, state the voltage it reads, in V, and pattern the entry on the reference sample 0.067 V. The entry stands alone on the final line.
2.25 V
